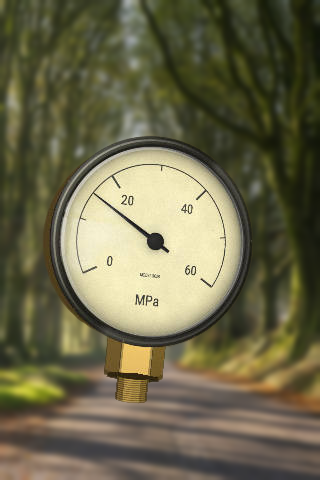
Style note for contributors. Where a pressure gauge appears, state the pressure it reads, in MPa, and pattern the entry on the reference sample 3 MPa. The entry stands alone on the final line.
15 MPa
